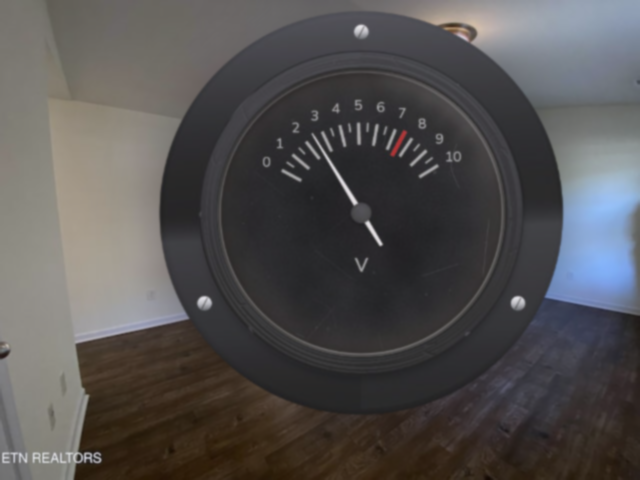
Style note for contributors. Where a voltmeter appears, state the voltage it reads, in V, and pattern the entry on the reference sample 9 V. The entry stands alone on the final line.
2.5 V
